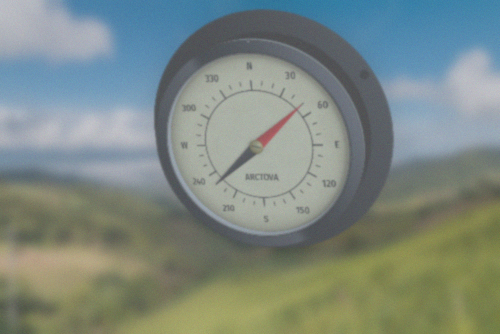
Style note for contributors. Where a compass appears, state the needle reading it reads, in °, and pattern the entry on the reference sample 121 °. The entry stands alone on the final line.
50 °
